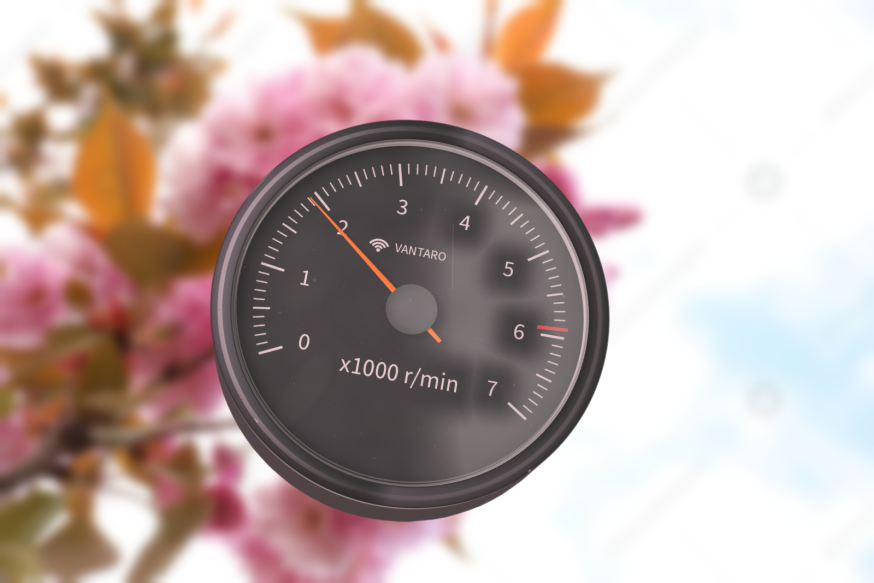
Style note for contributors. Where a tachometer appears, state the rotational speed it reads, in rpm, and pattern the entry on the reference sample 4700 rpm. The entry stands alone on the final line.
1900 rpm
